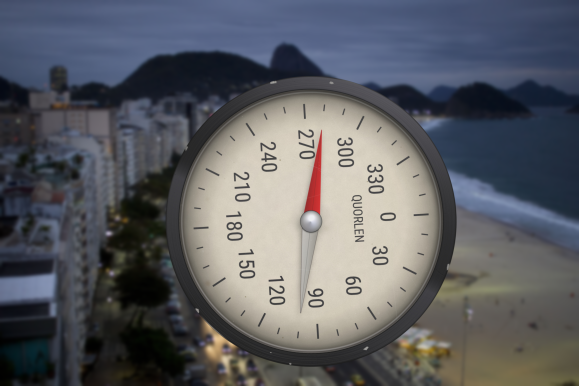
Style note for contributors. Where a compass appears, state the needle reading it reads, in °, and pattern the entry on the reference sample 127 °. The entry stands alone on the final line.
280 °
